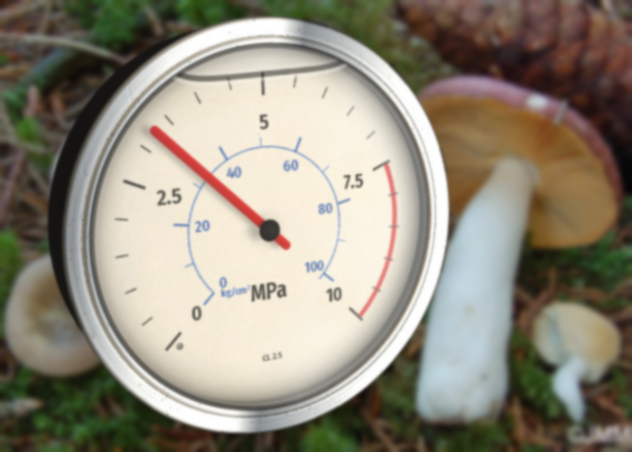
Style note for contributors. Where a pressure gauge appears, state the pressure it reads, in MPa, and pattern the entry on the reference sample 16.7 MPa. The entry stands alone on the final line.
3.25 MPa
